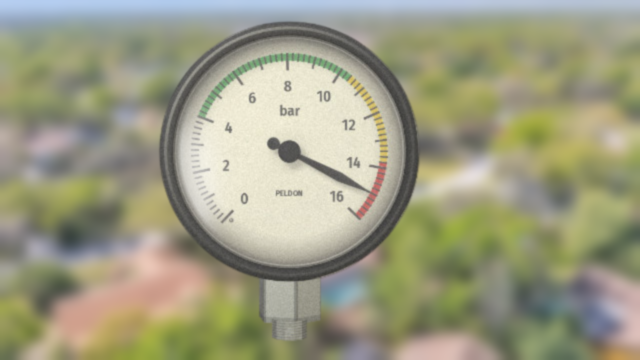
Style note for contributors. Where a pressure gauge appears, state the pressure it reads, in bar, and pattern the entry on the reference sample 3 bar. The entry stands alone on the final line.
15 bar
